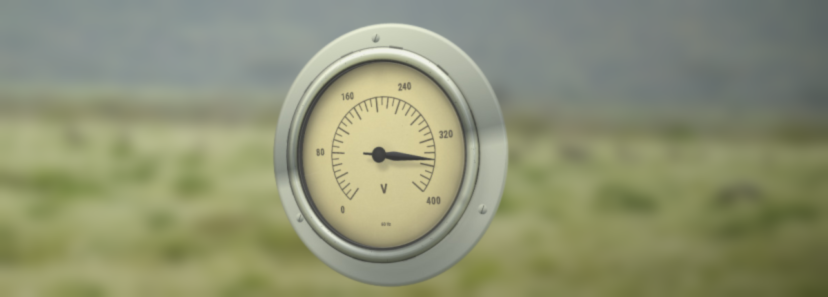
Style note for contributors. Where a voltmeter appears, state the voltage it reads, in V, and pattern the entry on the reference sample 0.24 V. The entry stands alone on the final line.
350 V
